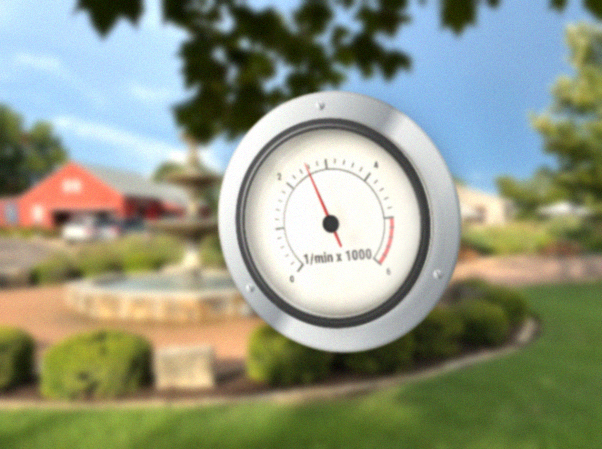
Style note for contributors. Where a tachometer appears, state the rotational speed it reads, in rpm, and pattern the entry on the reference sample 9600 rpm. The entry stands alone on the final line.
2600 rpm
